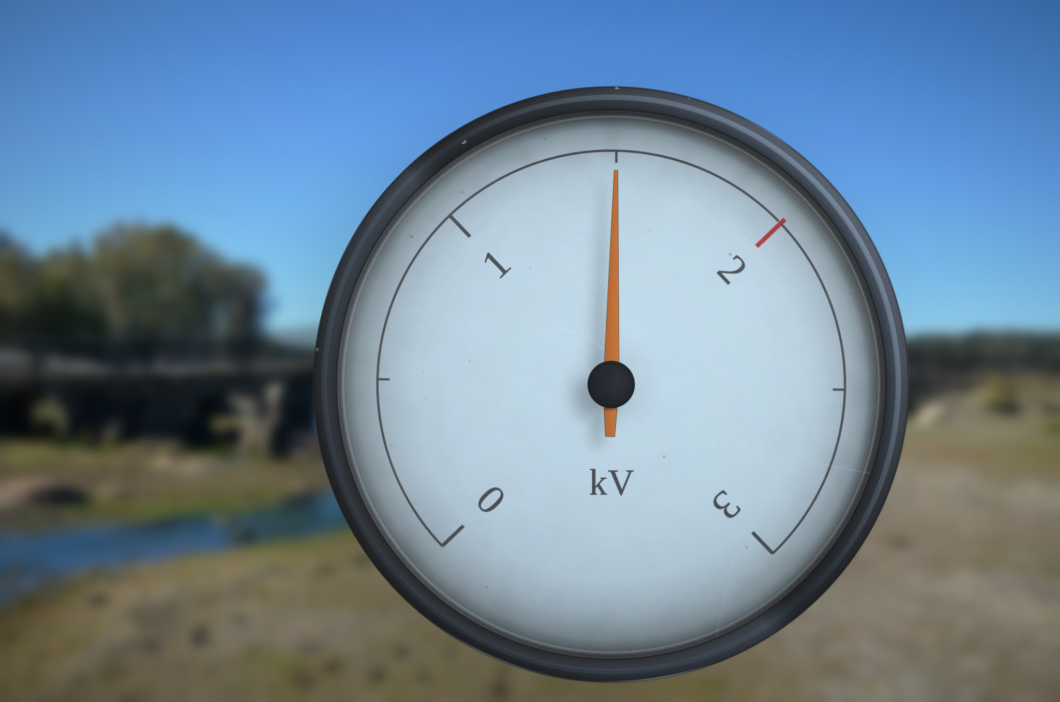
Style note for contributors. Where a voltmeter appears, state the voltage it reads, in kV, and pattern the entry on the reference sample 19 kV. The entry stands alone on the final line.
1.5 kV
